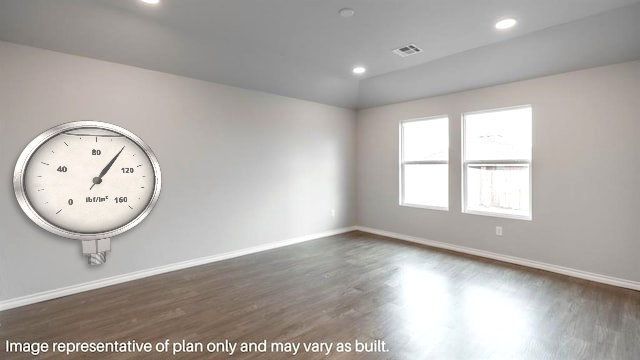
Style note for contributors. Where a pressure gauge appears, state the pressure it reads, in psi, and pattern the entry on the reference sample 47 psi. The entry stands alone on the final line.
100 psi
